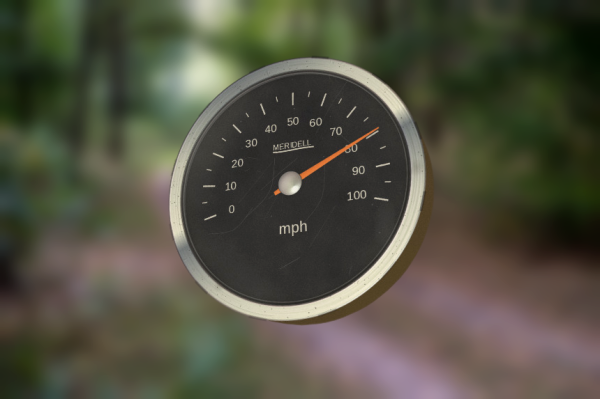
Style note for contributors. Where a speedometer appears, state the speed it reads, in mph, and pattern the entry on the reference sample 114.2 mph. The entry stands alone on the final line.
80 mph
